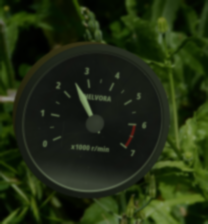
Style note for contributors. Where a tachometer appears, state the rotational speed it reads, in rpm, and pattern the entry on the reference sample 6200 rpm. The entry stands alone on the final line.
2500 rpm
